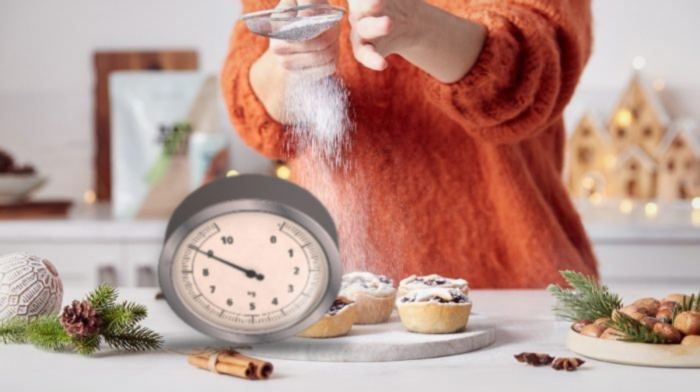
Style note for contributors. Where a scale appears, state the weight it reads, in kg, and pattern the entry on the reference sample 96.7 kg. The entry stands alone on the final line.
9 kg
